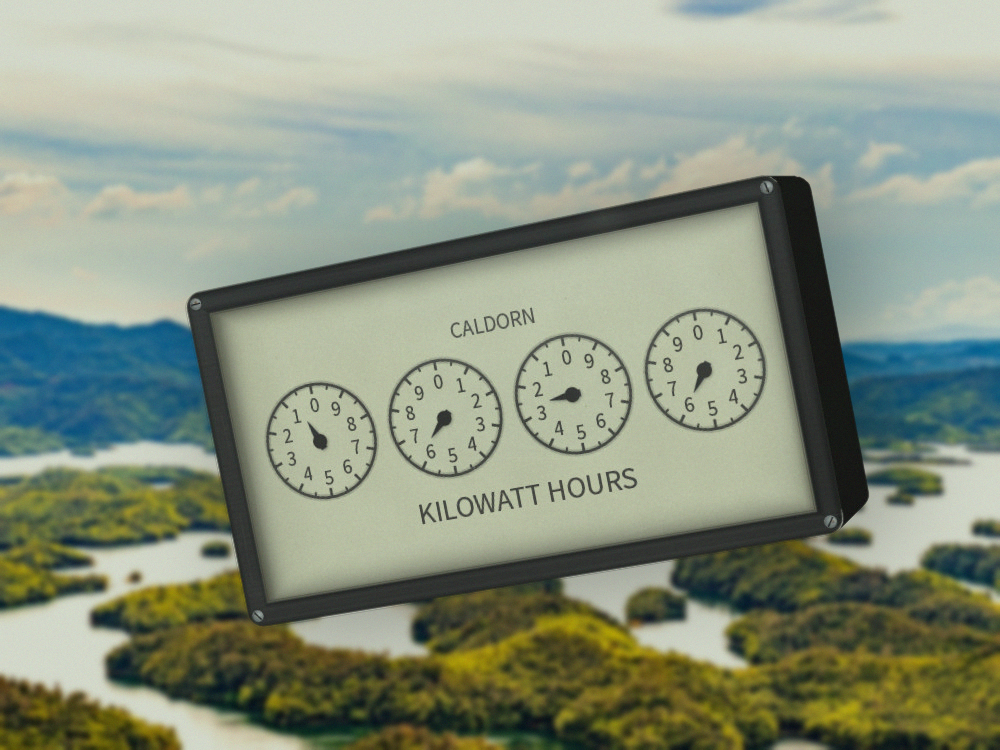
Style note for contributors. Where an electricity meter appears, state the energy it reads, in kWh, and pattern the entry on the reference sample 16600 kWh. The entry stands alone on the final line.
626 kWh
